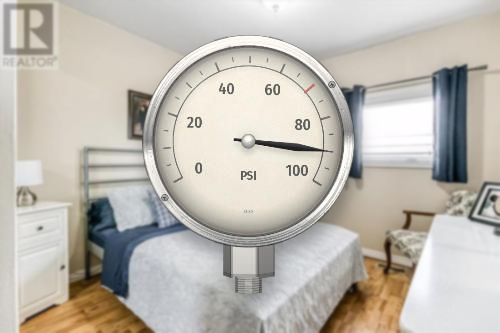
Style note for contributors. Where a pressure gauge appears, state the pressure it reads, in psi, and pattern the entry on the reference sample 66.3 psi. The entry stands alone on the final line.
90 psi
